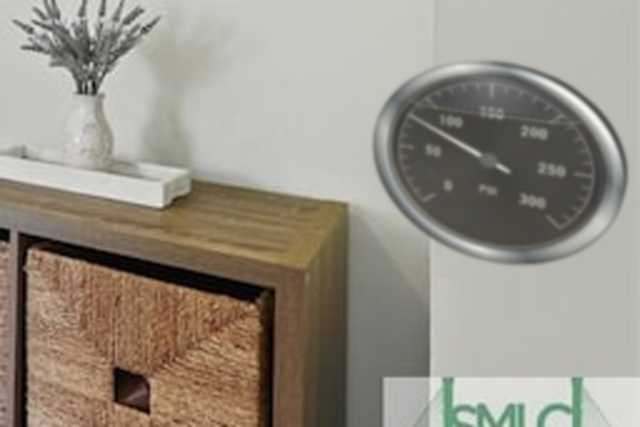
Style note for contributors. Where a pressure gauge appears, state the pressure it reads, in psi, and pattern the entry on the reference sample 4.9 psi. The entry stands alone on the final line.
80 psi
